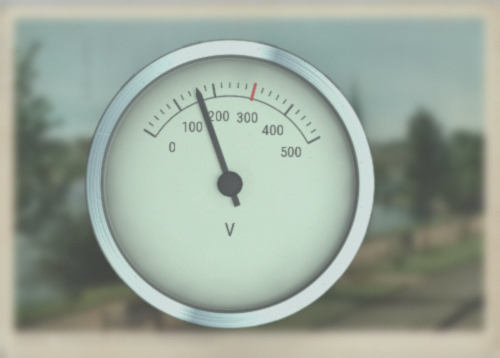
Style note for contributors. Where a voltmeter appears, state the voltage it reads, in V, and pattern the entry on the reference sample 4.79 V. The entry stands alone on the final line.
160 V
